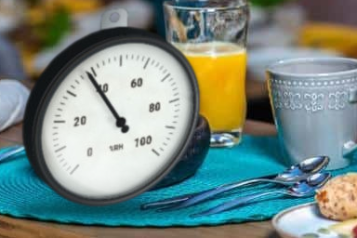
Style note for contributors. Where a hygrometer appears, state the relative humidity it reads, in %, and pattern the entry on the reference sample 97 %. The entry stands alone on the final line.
38 %
